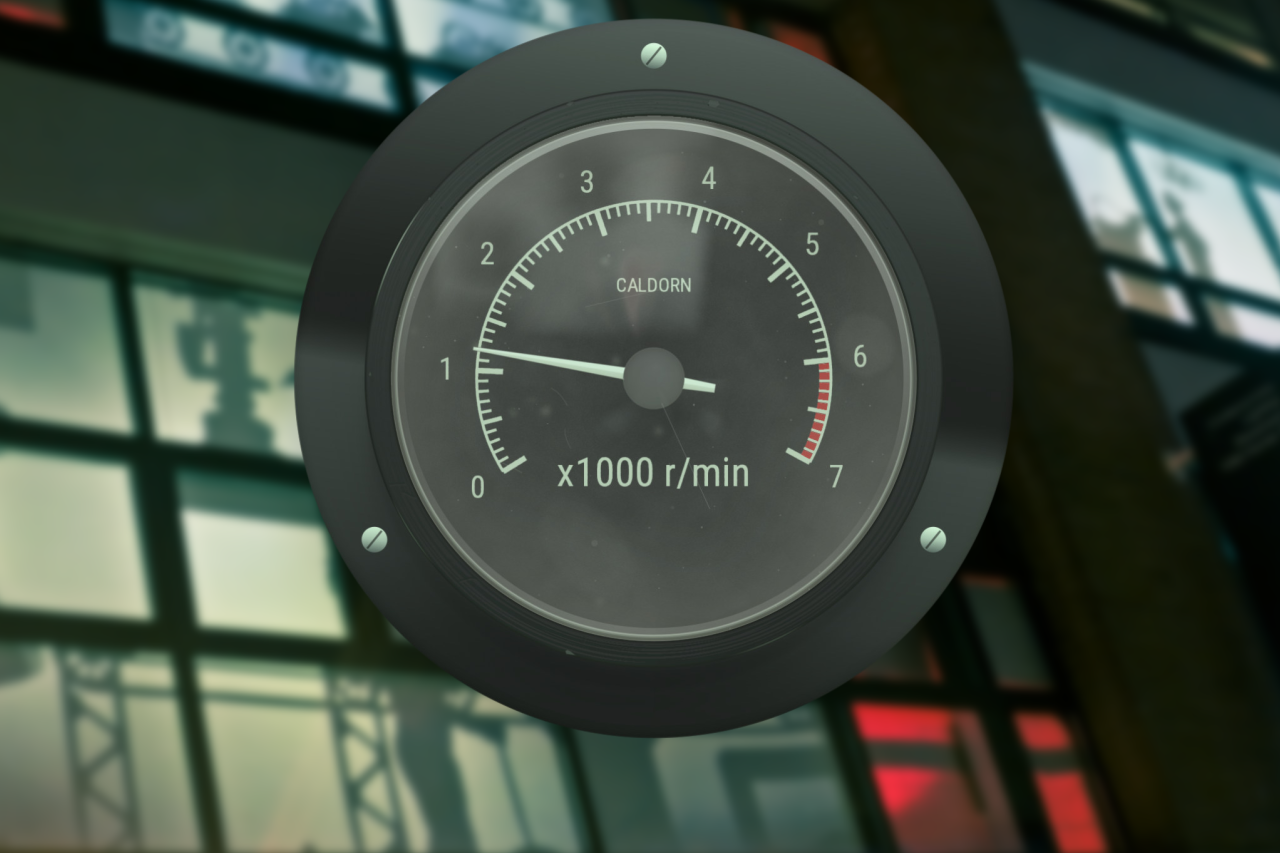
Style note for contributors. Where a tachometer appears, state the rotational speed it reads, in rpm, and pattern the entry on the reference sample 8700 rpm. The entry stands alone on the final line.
1200 rpm
